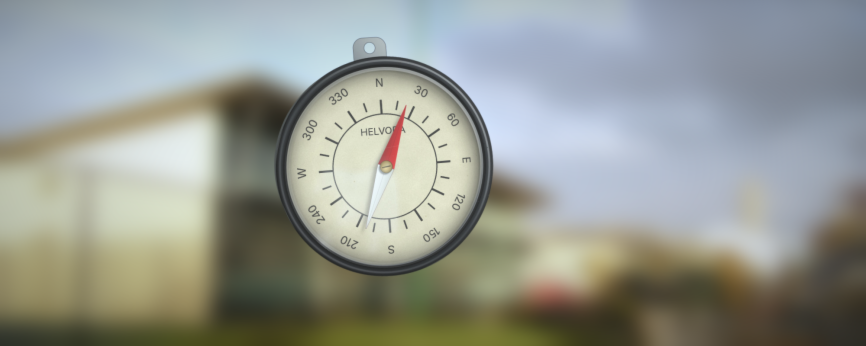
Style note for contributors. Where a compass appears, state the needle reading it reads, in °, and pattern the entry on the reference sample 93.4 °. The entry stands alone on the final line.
22.5 °
